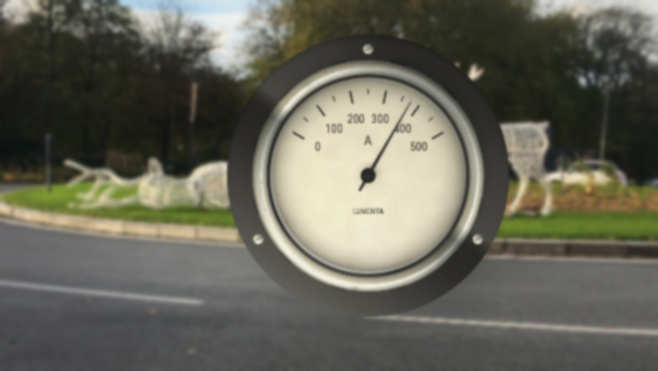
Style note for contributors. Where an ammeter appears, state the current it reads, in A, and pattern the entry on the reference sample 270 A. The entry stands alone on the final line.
375 A
